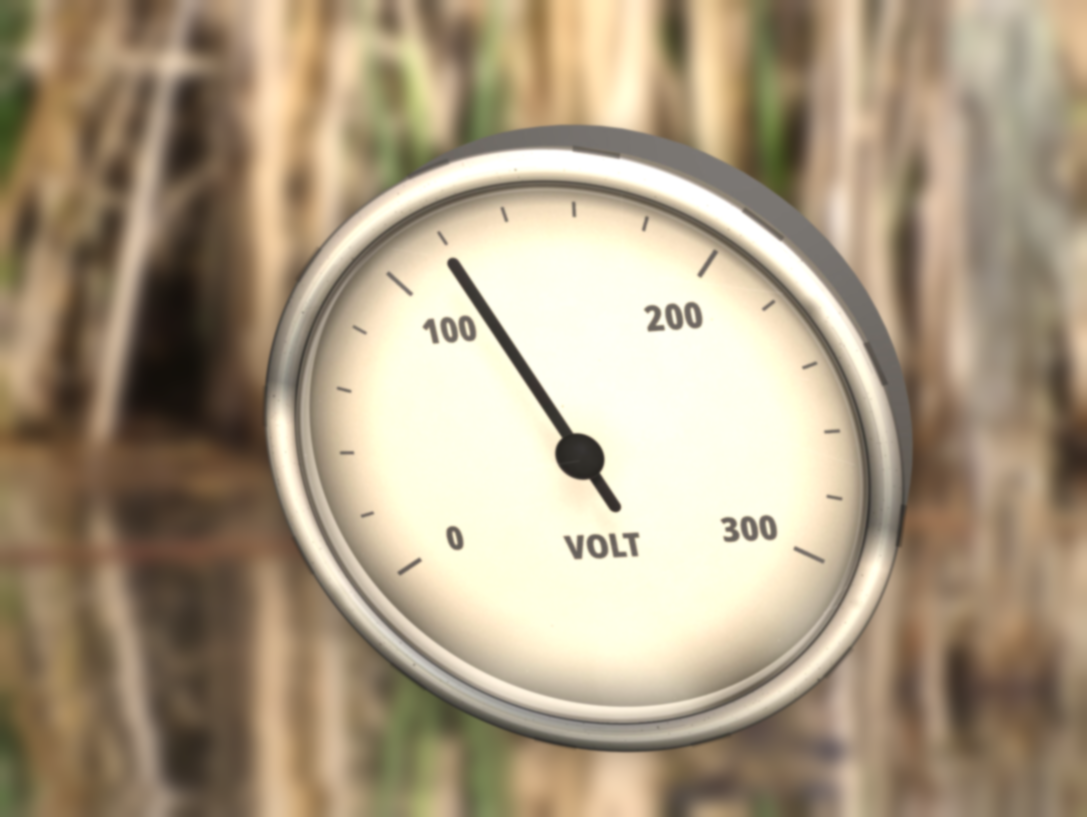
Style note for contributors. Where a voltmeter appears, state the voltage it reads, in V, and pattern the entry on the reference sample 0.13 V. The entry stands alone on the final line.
120 V
